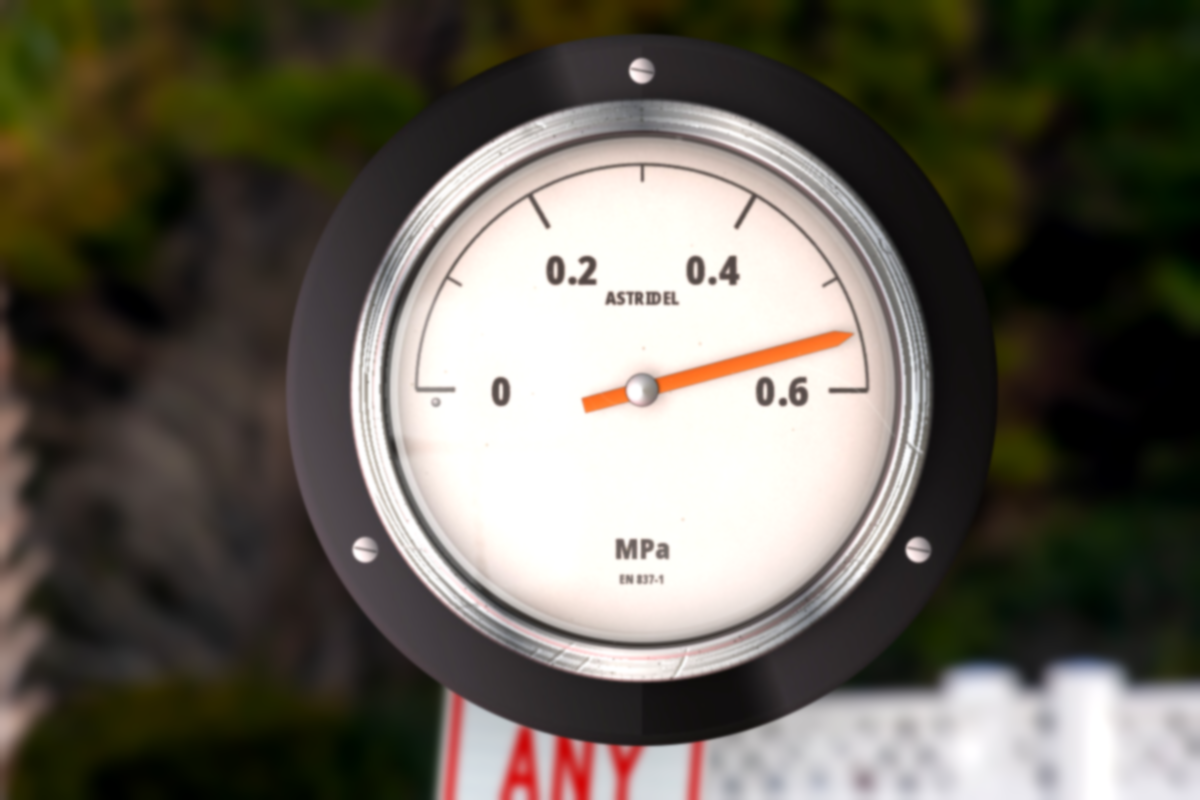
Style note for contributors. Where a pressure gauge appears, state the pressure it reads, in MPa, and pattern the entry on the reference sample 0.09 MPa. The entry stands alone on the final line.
0.55 MPa
